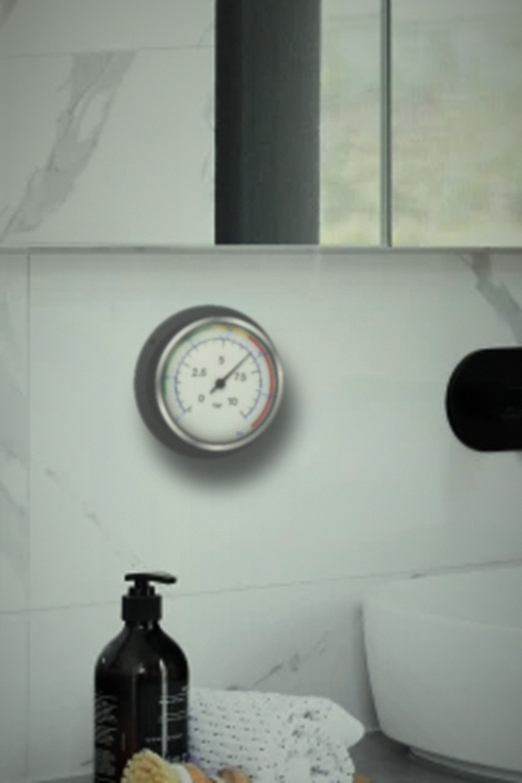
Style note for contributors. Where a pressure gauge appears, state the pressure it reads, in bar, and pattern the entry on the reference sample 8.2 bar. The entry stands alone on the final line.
6.5 bar
